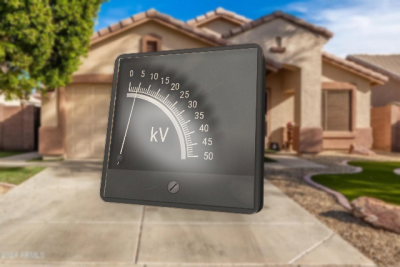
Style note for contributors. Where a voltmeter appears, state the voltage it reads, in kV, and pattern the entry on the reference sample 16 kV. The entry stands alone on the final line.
5 kV
